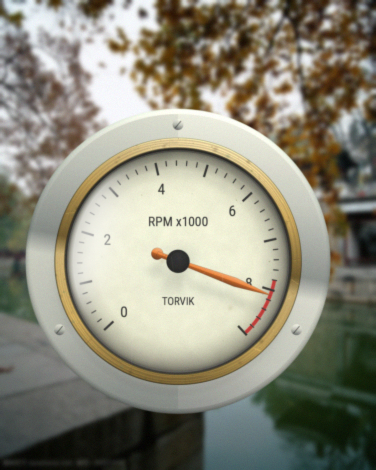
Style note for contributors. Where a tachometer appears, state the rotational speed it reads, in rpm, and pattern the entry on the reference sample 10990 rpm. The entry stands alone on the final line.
8100 rpm
